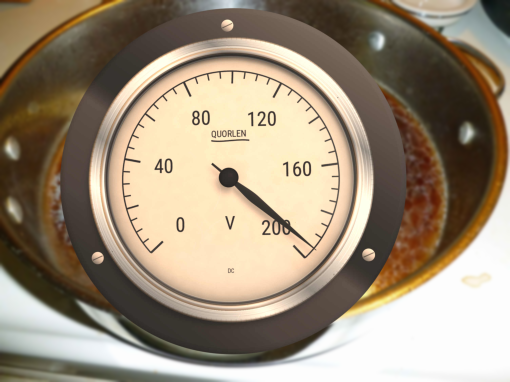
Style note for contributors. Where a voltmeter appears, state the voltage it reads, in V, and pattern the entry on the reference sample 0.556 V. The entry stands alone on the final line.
195 V
